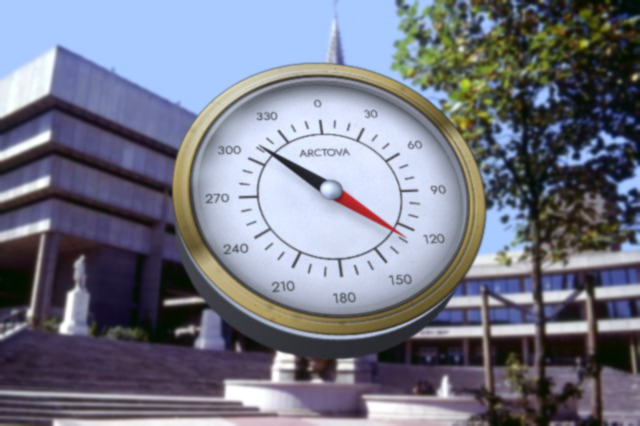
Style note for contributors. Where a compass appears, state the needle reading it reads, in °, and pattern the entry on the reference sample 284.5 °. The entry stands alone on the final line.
130 °
